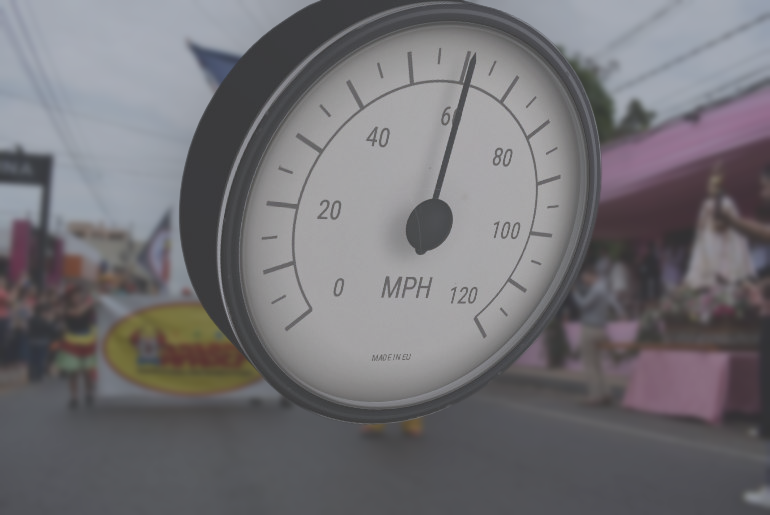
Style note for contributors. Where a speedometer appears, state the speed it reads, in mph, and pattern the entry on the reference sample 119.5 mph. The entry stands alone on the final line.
60 mph
